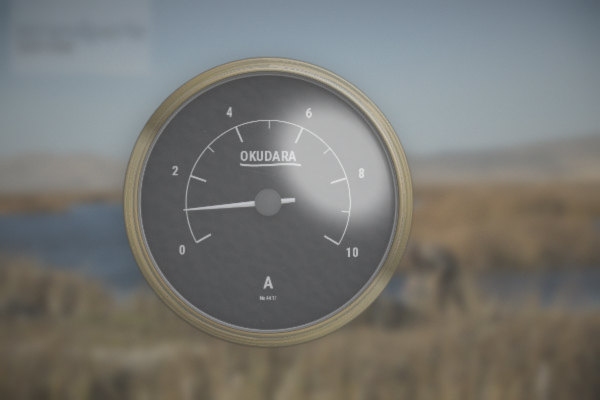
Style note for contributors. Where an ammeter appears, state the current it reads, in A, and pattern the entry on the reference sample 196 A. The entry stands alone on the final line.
1 A
